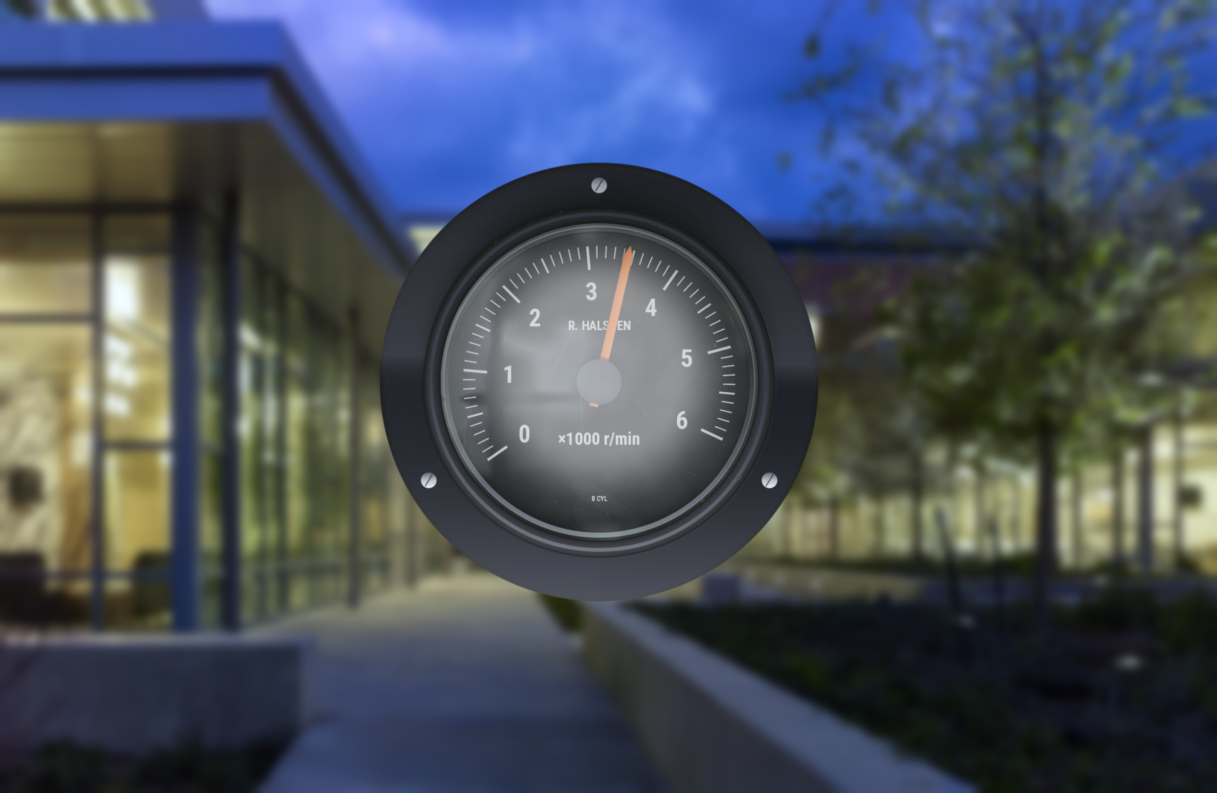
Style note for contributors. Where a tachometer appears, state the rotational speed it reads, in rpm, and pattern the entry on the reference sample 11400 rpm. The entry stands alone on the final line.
3450 rpm
